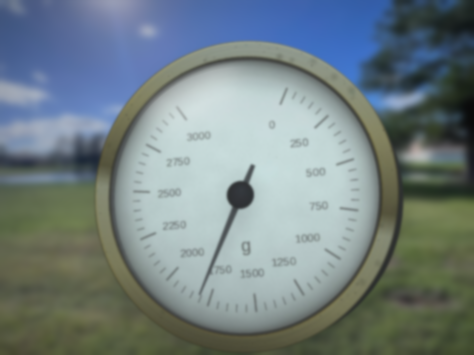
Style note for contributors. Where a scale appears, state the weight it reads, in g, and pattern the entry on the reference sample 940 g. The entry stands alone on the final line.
1800 g
